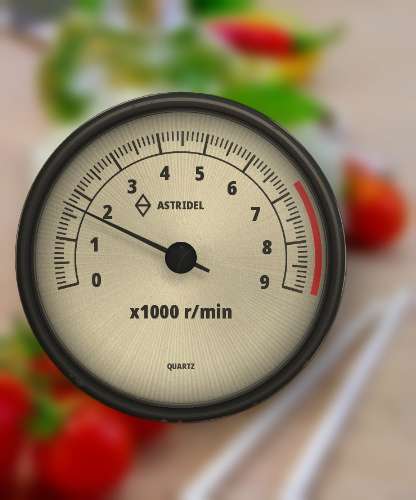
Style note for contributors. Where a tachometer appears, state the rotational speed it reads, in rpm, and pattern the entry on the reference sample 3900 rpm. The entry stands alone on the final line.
1700 rpm
